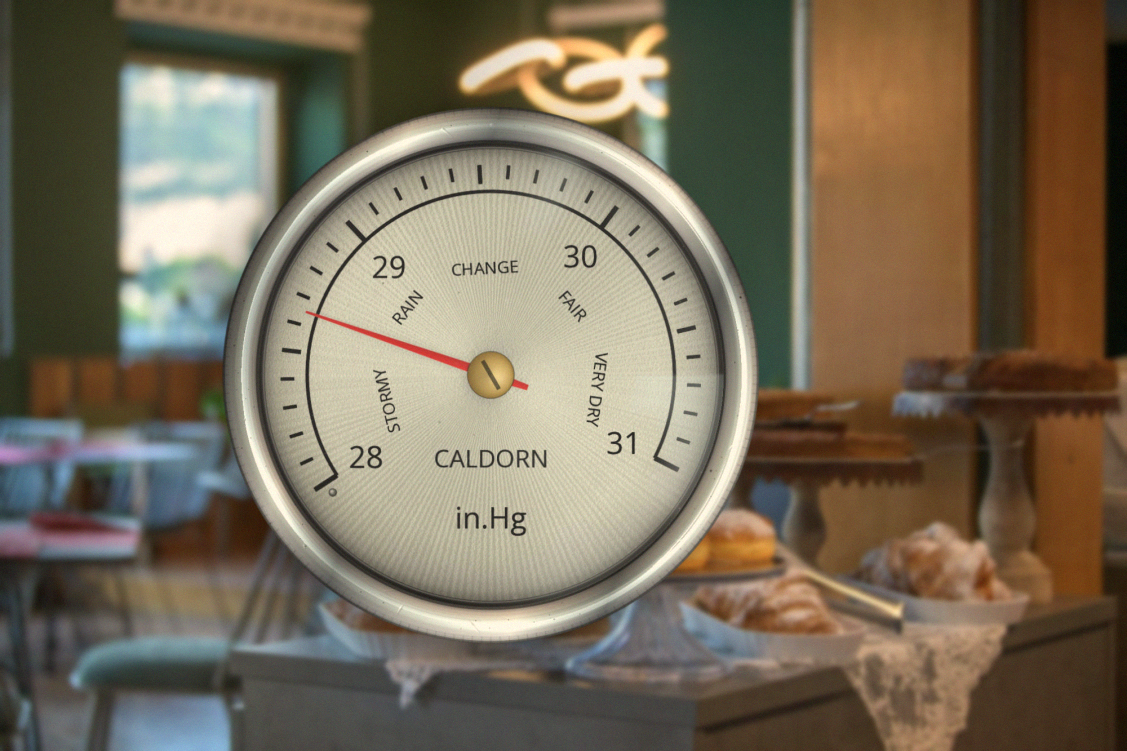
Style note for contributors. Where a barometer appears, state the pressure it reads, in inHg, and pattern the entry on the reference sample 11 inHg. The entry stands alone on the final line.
28.65 inHg
